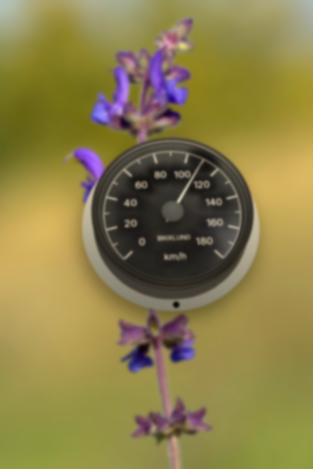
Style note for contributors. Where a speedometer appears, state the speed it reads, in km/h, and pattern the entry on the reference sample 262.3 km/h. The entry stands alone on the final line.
110 km/h
